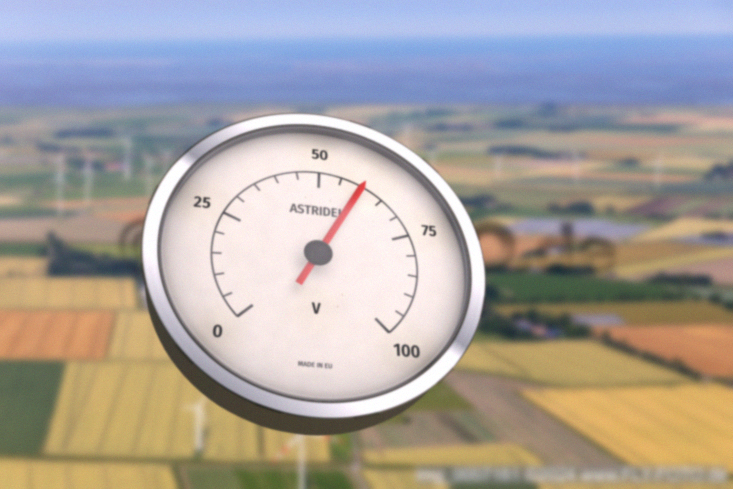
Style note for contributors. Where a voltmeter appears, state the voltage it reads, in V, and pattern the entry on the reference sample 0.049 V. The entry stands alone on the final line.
60 V
